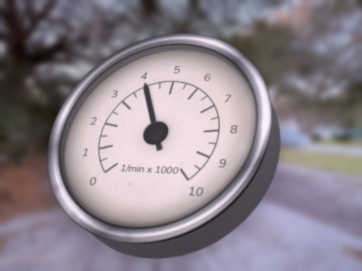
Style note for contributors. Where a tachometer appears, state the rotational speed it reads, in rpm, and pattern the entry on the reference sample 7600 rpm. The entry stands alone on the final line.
4000 rpm
